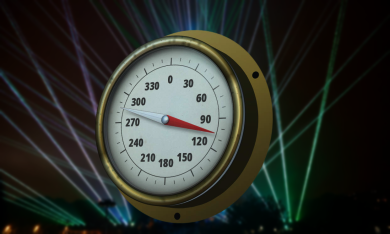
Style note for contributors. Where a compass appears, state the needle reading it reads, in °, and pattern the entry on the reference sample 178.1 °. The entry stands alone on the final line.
105 °
